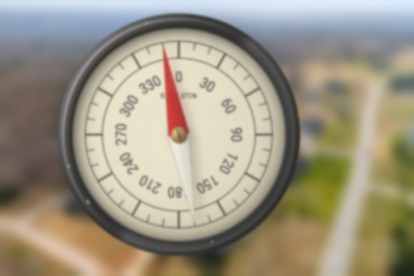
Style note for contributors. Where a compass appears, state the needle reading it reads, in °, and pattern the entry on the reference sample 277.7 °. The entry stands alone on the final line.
350 °
